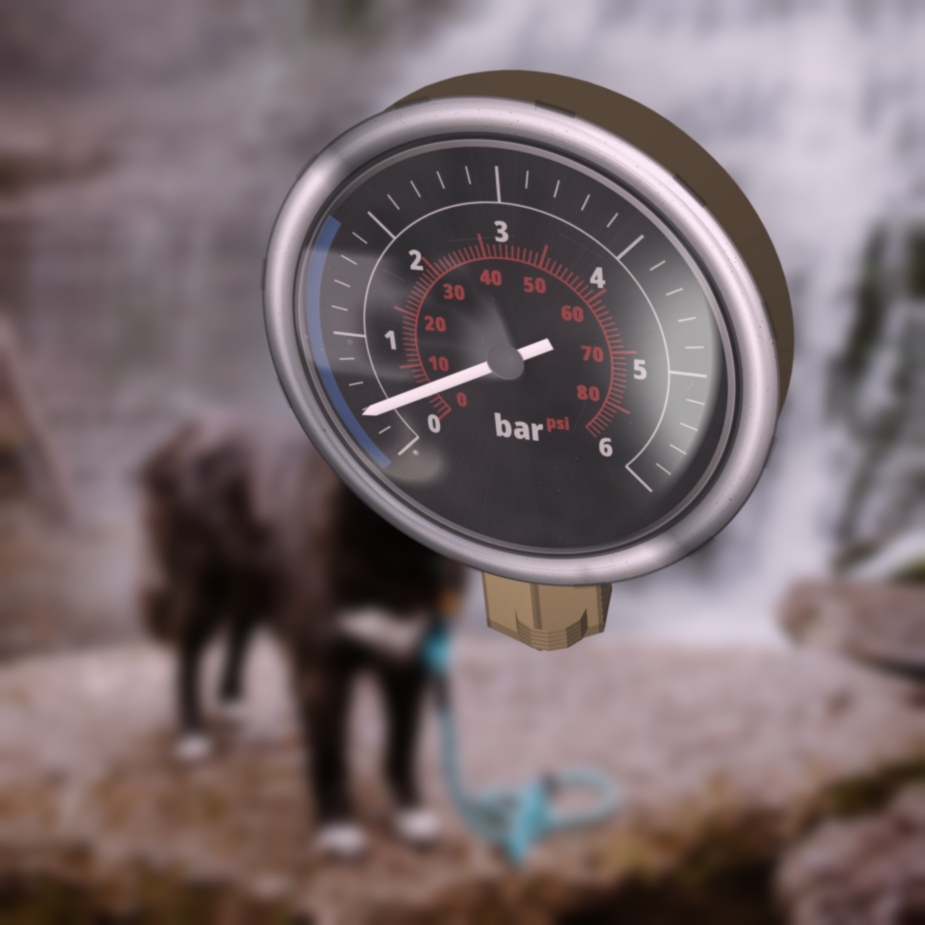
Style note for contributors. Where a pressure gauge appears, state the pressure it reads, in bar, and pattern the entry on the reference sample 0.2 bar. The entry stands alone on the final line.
0.4 bar
